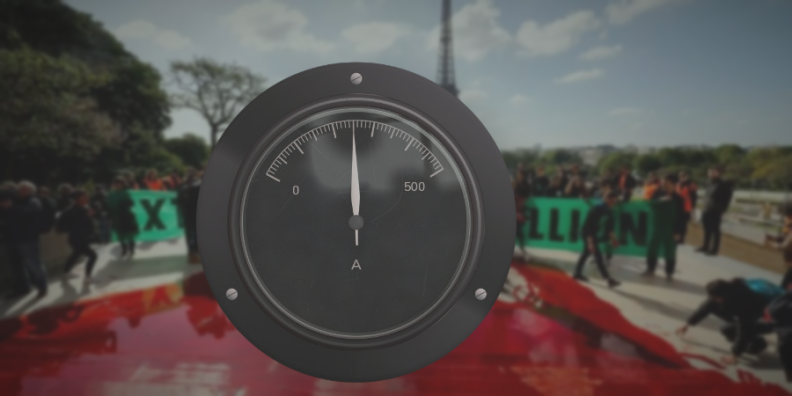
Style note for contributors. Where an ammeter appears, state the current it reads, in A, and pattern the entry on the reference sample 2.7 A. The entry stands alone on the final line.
250 A
